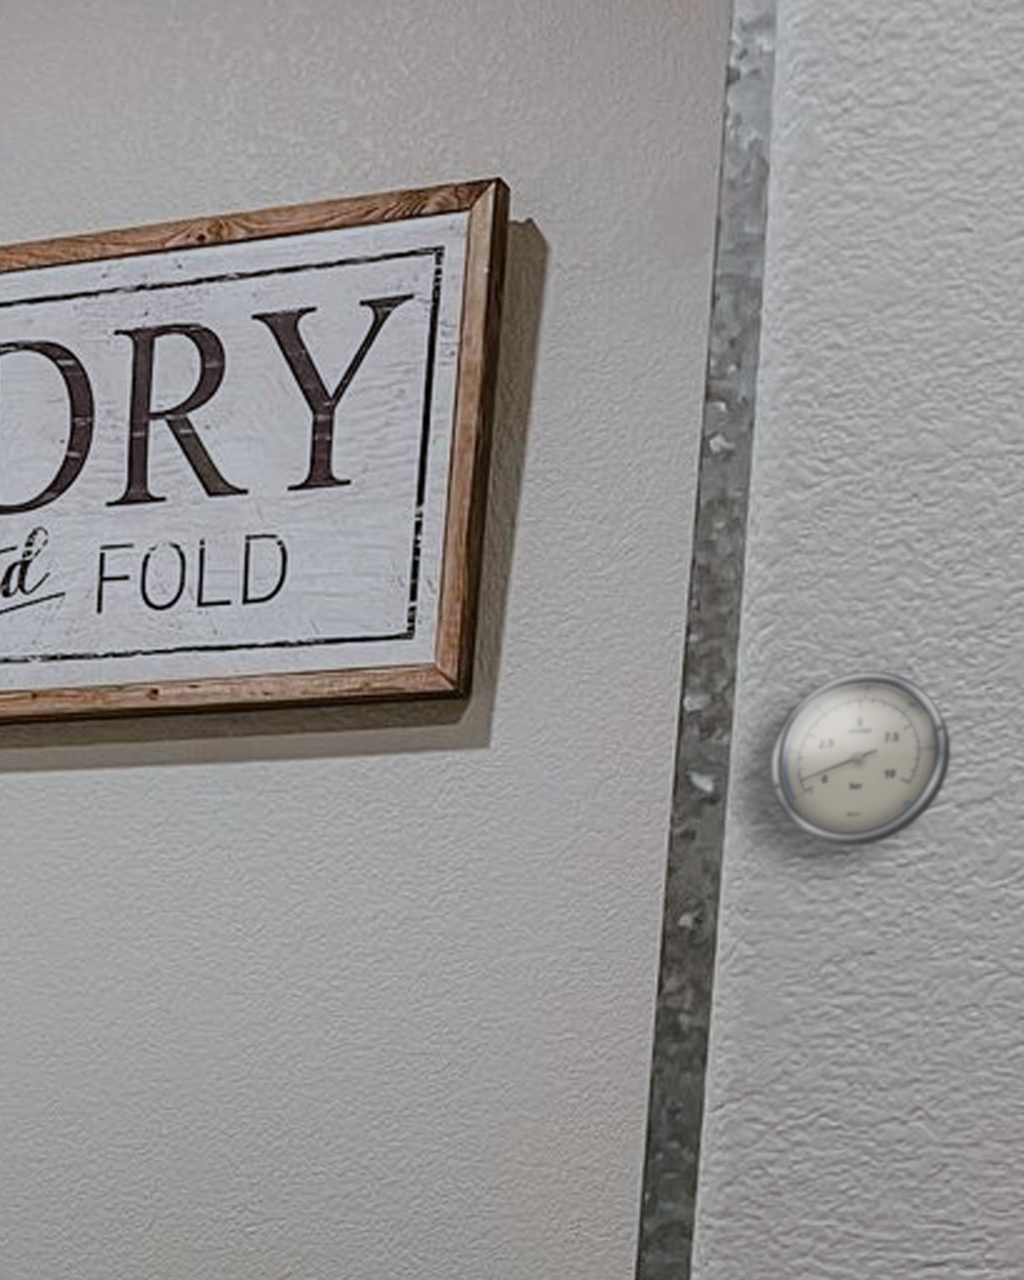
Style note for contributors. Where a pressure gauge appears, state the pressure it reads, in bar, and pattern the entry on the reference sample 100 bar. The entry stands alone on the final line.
0.5 bar
